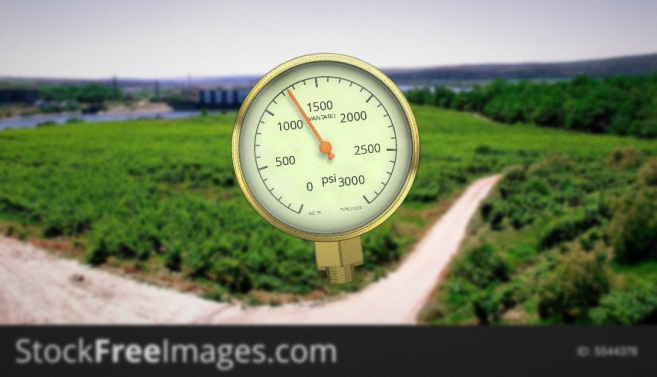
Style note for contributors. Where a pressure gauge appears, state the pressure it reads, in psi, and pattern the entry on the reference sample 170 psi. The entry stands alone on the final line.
1250 psi
